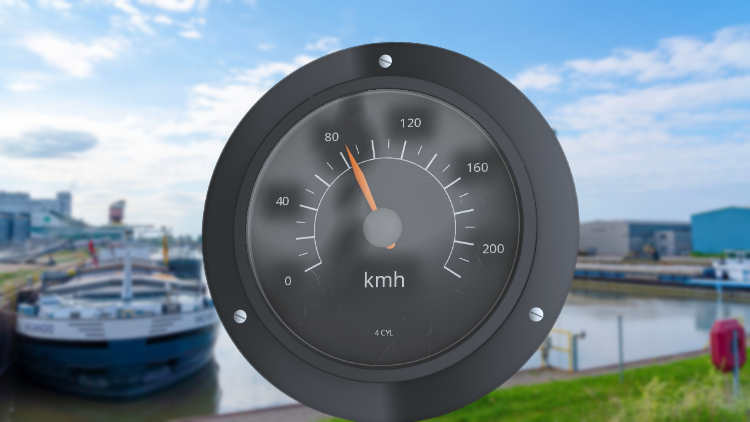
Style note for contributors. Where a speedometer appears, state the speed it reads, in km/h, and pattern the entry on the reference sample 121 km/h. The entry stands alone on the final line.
85 km/h
